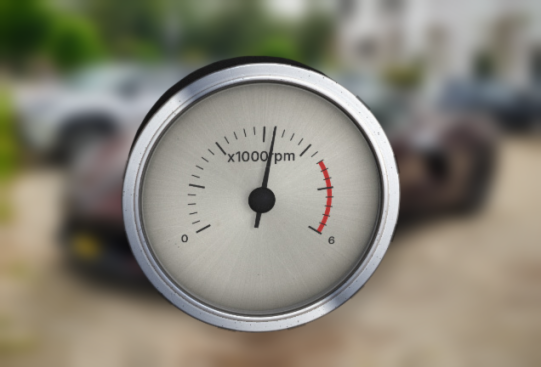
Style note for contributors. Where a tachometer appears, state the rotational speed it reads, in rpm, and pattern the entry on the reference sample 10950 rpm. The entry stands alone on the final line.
3200 rpm
